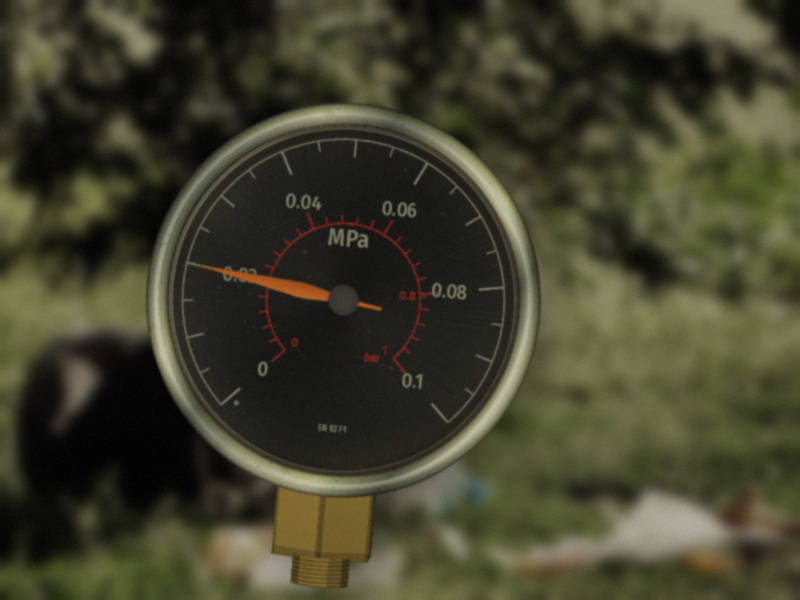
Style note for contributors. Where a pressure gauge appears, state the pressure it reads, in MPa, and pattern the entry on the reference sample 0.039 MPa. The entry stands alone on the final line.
0.02 MPa
